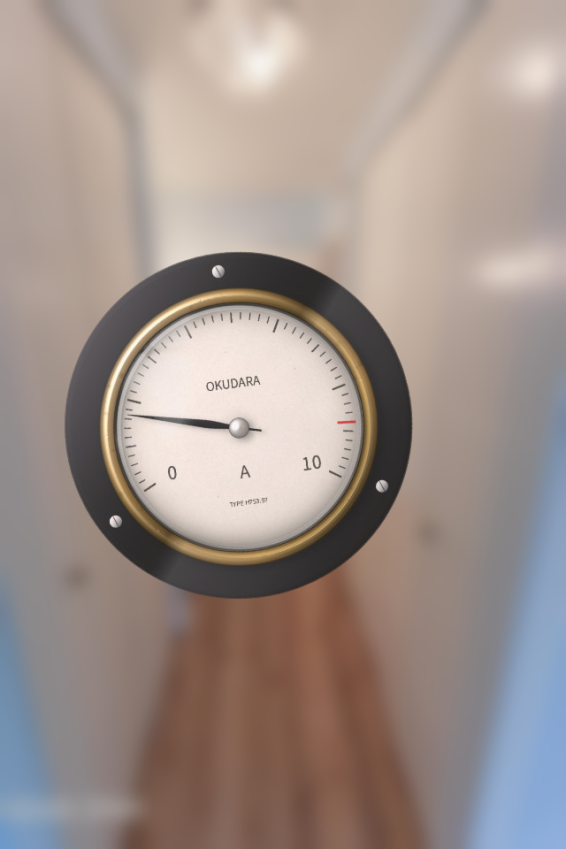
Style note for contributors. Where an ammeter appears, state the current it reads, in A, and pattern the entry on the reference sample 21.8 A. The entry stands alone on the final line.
1.7 A
